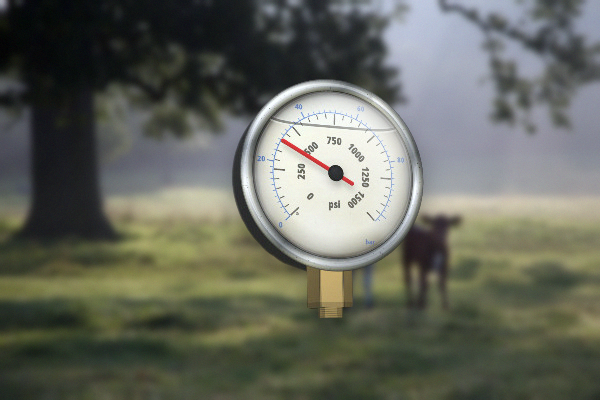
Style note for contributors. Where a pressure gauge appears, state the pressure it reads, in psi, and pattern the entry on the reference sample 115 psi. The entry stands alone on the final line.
400 psi
